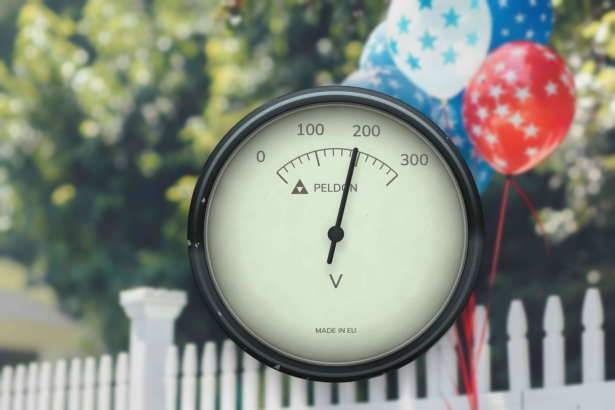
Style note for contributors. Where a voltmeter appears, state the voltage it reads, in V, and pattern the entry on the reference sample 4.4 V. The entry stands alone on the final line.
190 V
